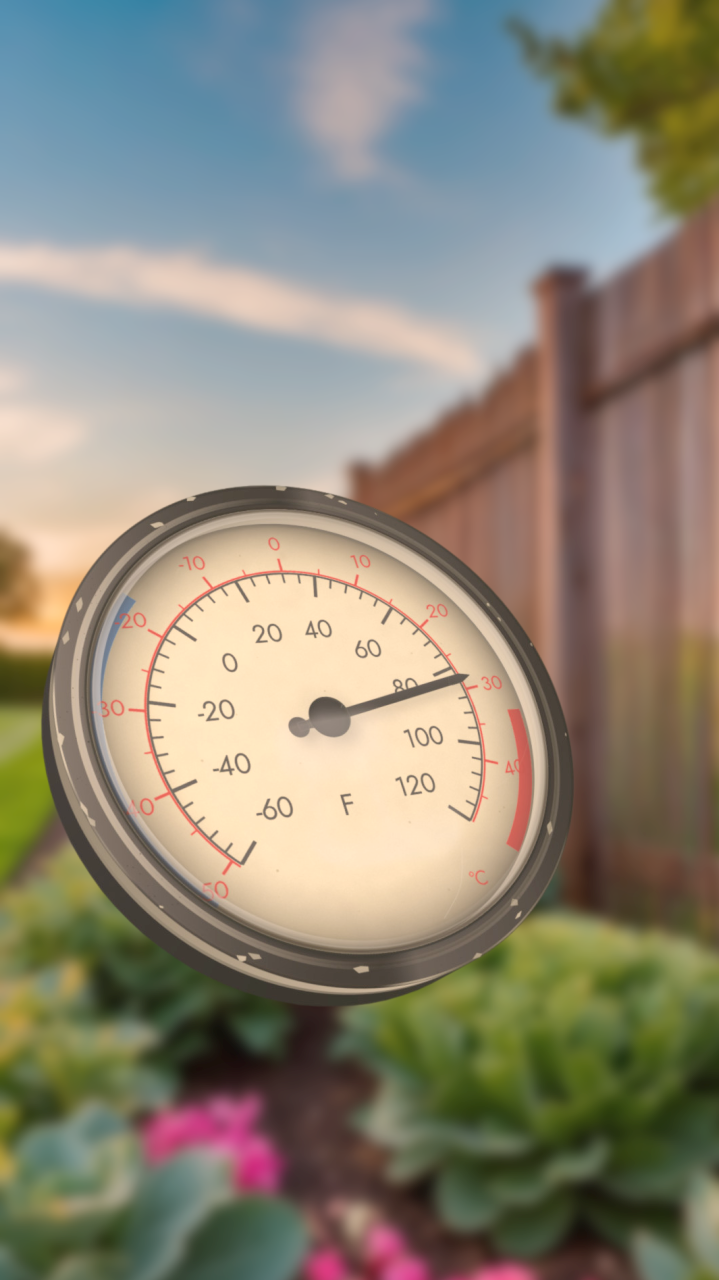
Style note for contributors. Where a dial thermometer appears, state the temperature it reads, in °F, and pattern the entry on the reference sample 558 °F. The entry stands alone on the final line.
84 °F
